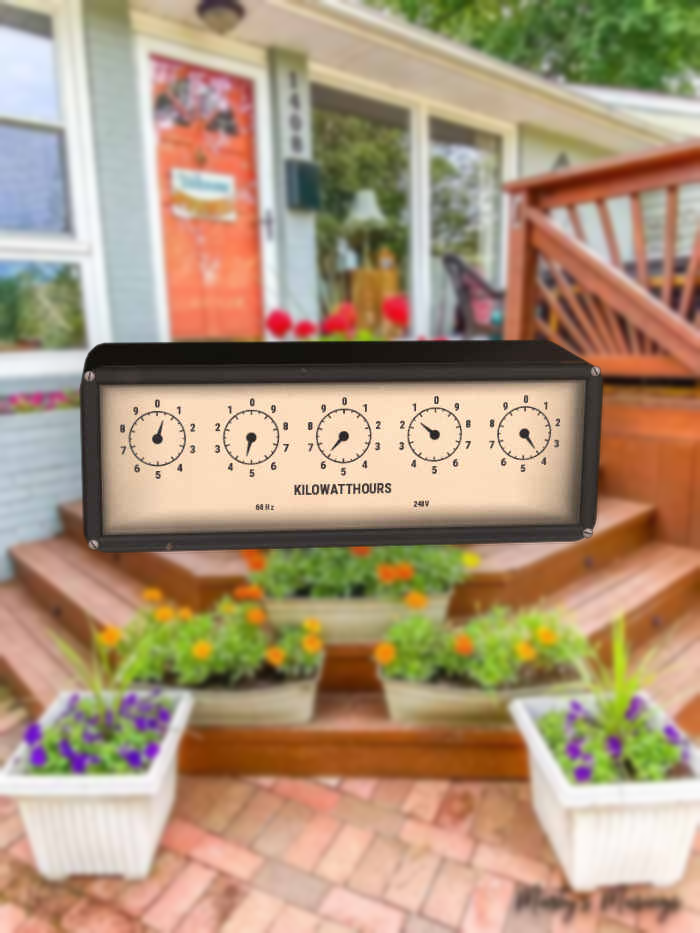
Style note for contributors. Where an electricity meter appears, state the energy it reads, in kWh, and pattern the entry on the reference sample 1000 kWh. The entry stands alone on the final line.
4614 kWh
